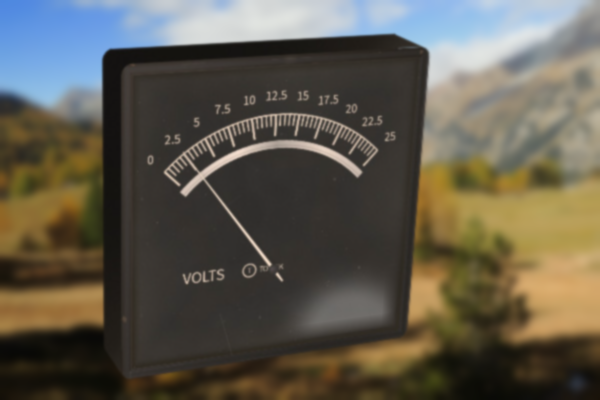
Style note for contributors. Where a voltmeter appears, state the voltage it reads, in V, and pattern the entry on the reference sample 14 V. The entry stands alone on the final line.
2.5 V
